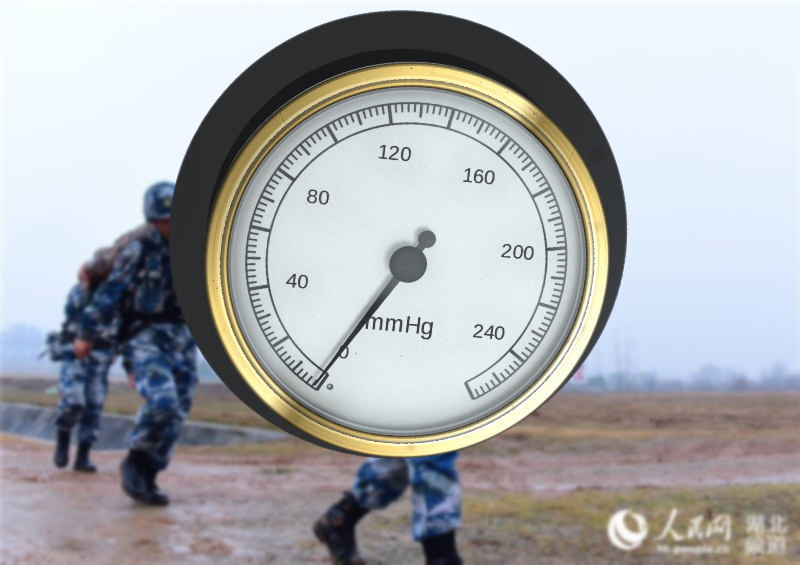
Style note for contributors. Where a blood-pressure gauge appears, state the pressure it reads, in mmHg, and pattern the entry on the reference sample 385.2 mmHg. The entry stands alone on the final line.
2 mmHg
